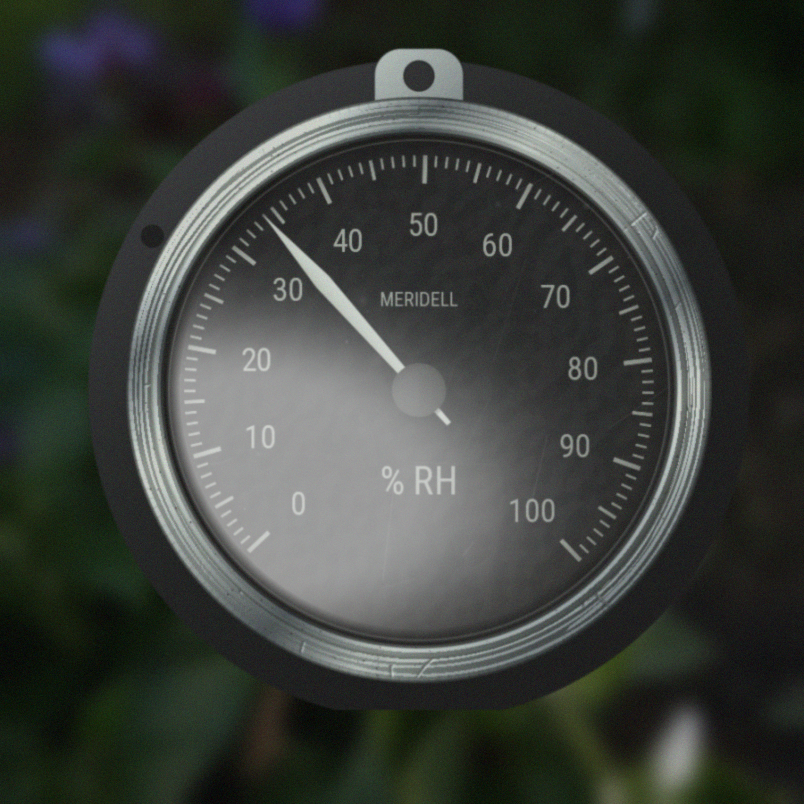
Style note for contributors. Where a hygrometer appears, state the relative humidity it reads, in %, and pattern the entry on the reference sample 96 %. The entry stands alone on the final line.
34 %
